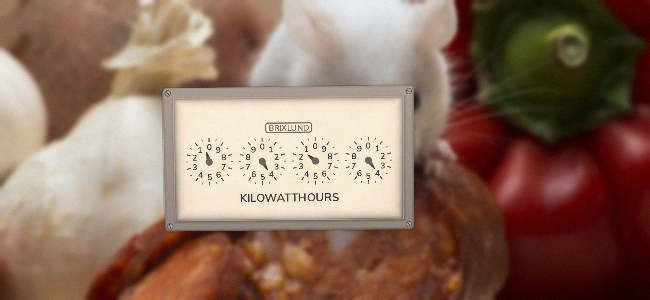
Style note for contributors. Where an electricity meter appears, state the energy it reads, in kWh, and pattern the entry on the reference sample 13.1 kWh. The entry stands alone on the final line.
414 kWh
